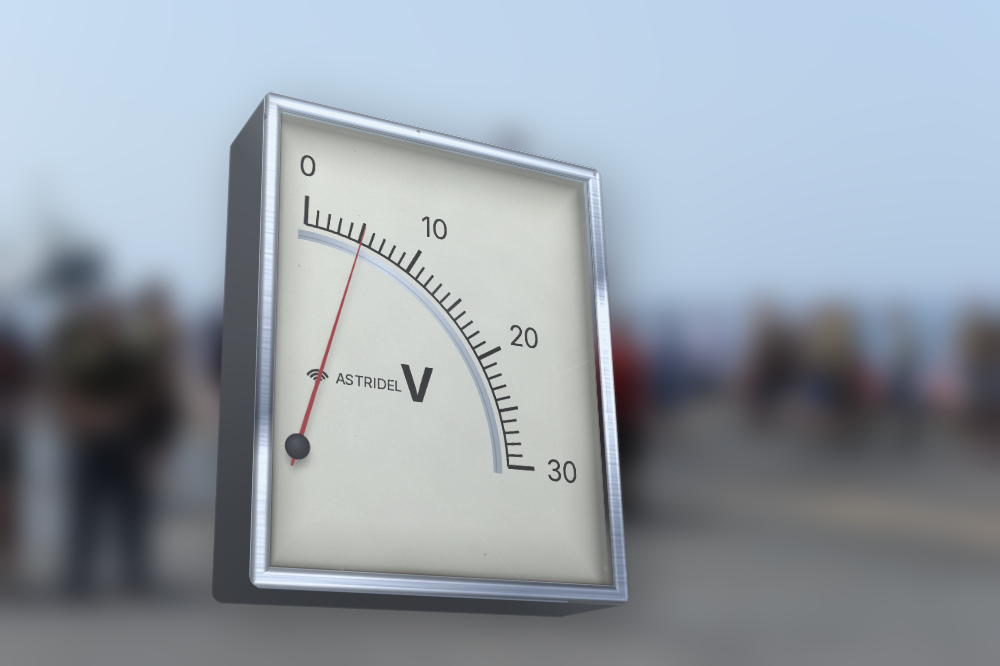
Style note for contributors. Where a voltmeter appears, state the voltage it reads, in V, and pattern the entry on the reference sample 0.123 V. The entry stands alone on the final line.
5 V
